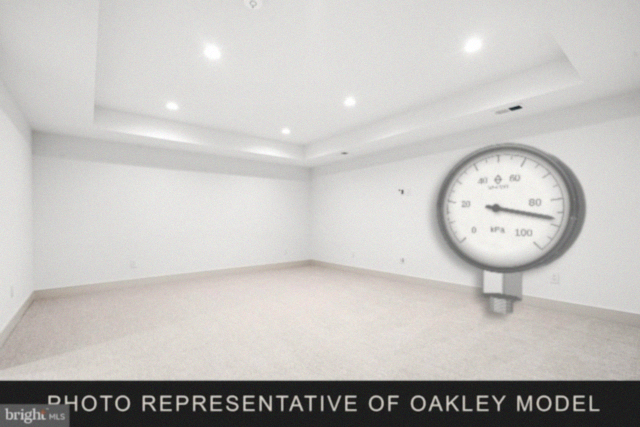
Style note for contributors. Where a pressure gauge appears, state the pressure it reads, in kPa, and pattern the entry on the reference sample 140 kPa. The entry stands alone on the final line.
87.5 kPa
